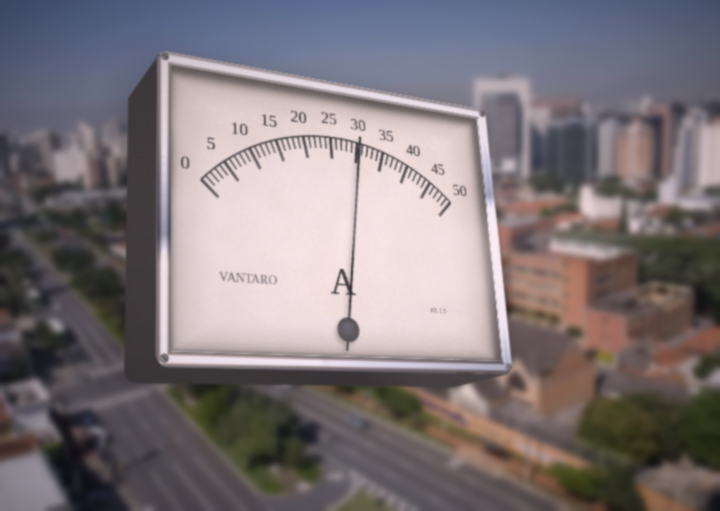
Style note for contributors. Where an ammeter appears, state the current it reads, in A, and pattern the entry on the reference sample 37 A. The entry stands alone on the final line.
30 A
